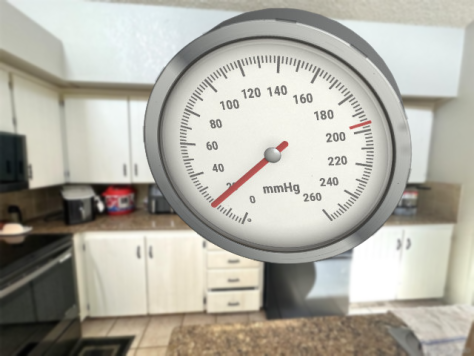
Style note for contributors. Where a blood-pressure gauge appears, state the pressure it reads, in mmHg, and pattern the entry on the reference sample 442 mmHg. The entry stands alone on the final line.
20 mmHg
